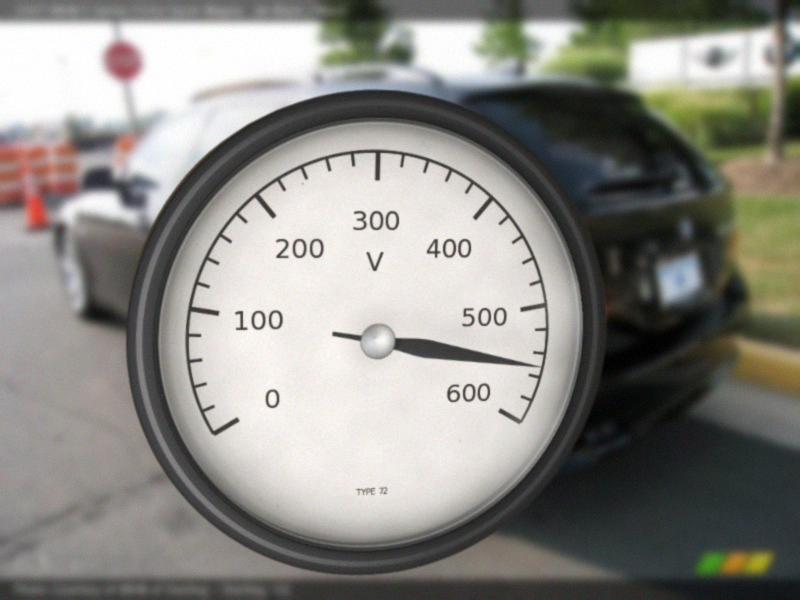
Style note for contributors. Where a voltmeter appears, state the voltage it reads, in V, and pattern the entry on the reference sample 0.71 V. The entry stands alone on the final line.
550 V
